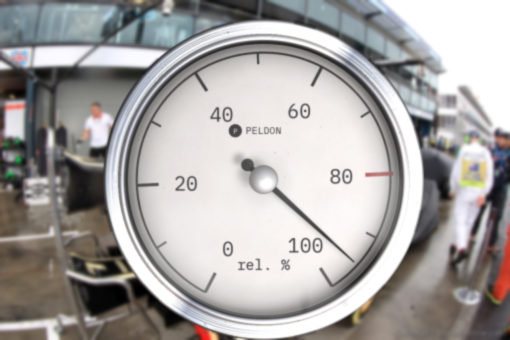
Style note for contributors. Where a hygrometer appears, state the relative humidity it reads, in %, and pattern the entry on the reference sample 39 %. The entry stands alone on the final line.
95 %
